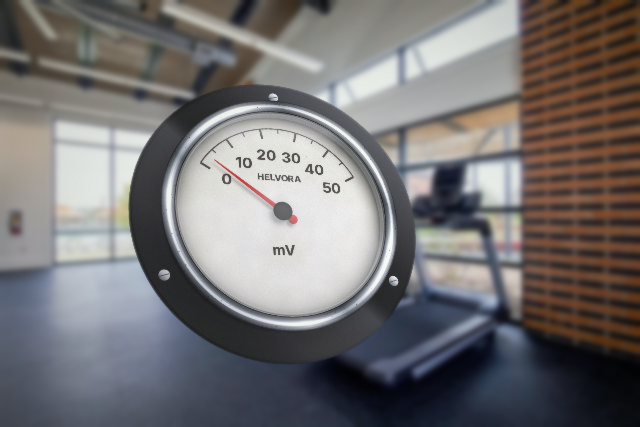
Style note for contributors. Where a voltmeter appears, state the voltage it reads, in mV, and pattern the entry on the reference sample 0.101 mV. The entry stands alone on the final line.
2.5 mV
